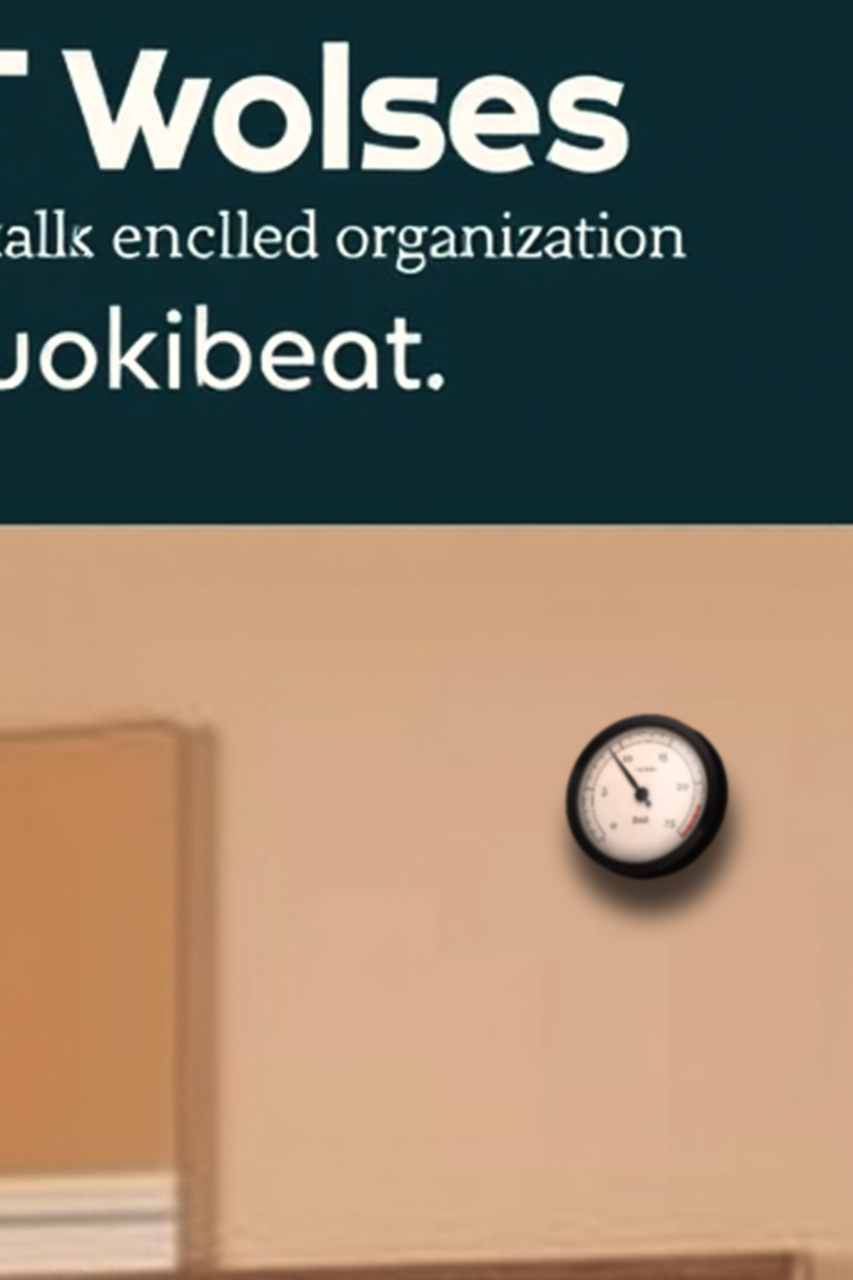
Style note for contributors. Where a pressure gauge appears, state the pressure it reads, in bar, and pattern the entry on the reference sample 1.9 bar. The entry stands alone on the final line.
9 bar
